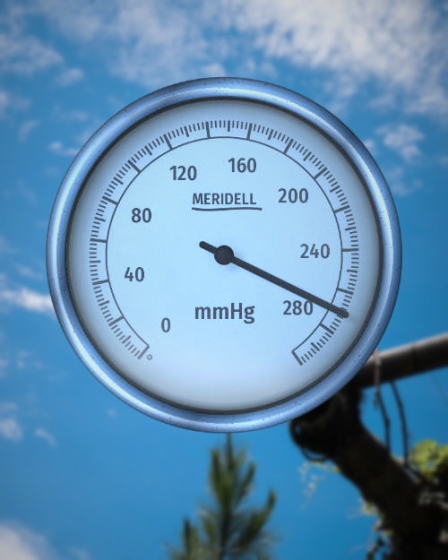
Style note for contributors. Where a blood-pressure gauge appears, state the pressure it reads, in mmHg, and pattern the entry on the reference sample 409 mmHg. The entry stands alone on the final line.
270 mmHg
